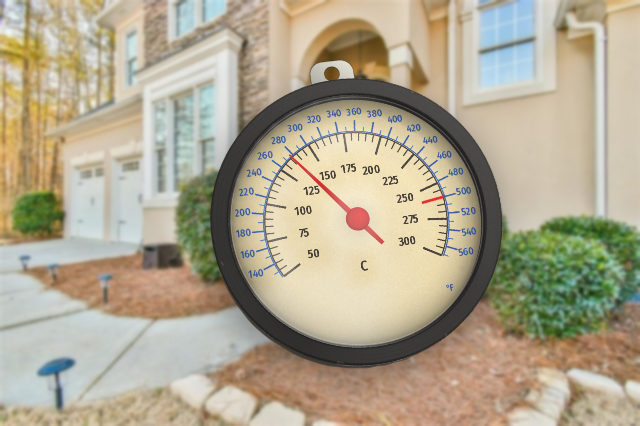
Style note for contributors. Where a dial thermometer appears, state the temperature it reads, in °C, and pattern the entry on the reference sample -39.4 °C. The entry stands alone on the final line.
135 °C
